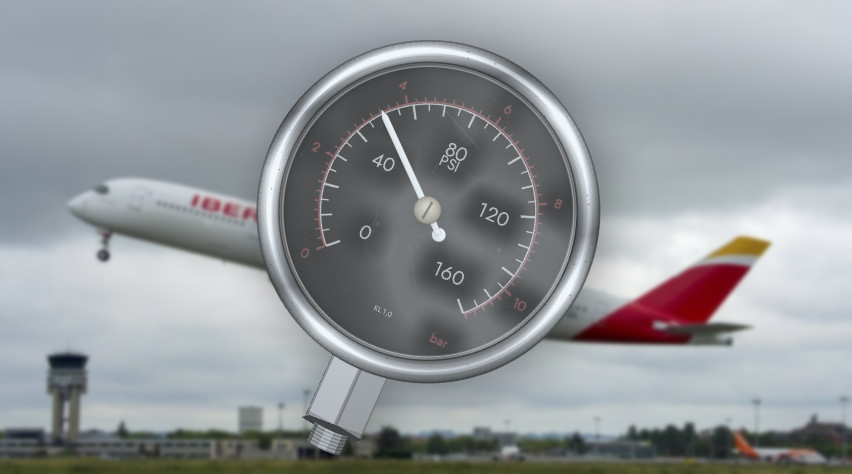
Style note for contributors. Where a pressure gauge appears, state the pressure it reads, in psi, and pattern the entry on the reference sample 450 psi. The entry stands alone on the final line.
50 psi
